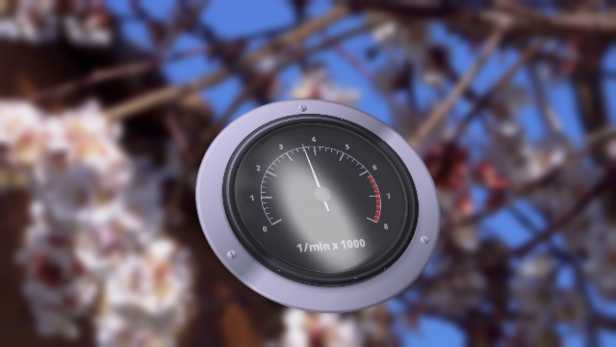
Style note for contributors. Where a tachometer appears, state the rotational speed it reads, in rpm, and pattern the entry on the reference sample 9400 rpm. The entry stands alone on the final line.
3600 rpm
